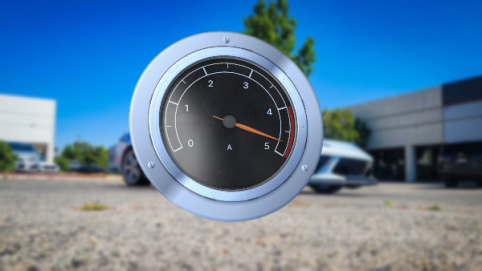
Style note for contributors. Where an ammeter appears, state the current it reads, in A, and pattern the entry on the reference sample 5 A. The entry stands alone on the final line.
4.75 A
